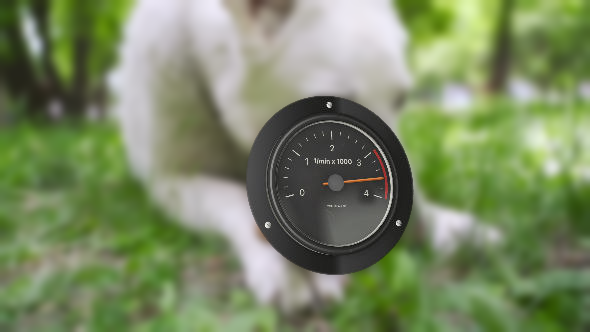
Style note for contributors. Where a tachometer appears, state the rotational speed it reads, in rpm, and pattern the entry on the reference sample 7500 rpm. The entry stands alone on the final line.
3600 rpm
